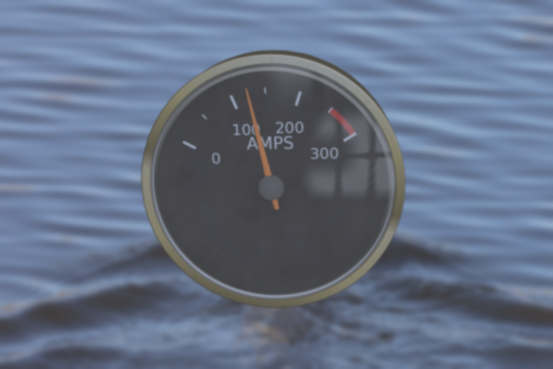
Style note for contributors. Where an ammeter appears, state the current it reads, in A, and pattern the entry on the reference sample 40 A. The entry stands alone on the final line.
125 A
